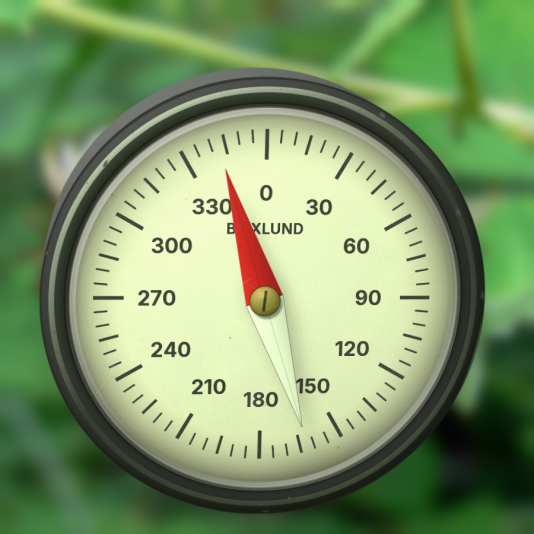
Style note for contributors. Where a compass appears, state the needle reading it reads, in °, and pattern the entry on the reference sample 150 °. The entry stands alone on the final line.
342.5 °
